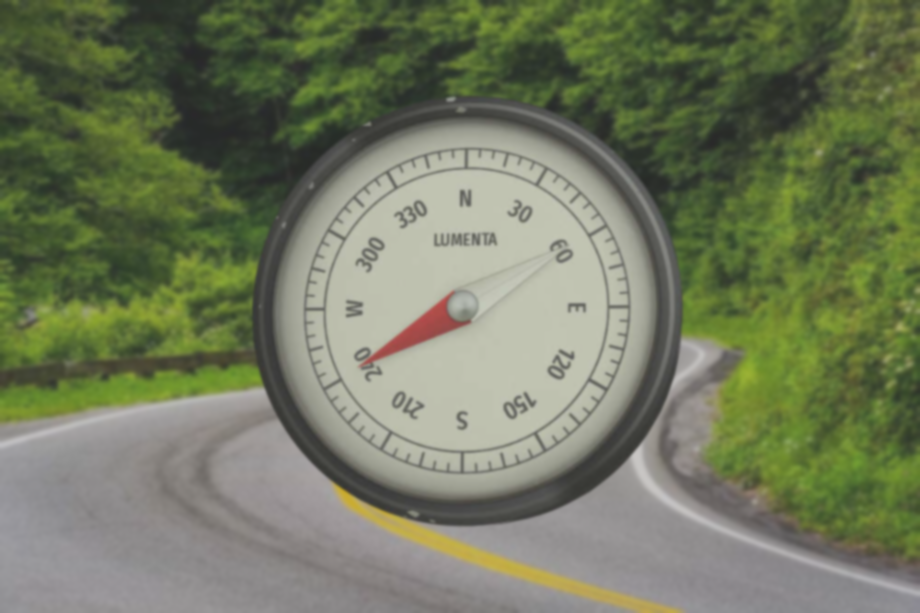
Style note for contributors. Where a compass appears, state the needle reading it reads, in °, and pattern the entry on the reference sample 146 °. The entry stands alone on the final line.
240 °
